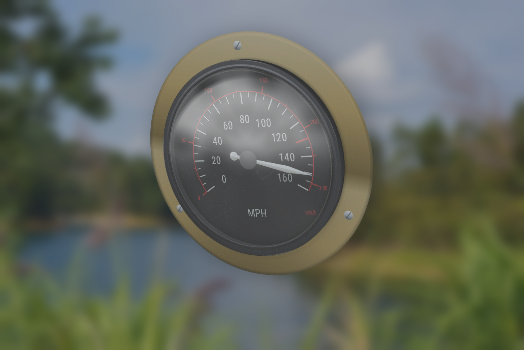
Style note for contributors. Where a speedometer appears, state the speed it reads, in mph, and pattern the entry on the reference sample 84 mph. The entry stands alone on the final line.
150 mph
